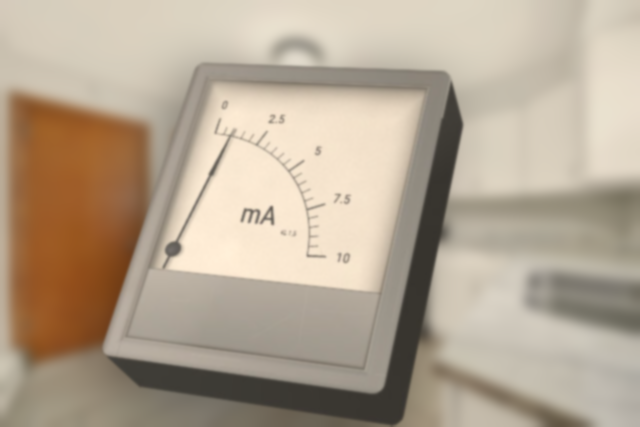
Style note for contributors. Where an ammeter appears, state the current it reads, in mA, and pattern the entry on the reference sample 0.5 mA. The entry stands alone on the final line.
1 mA
